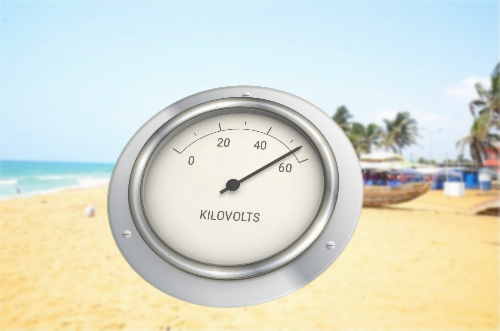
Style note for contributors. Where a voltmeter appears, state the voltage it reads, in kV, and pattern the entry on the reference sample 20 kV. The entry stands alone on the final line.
55 kV
